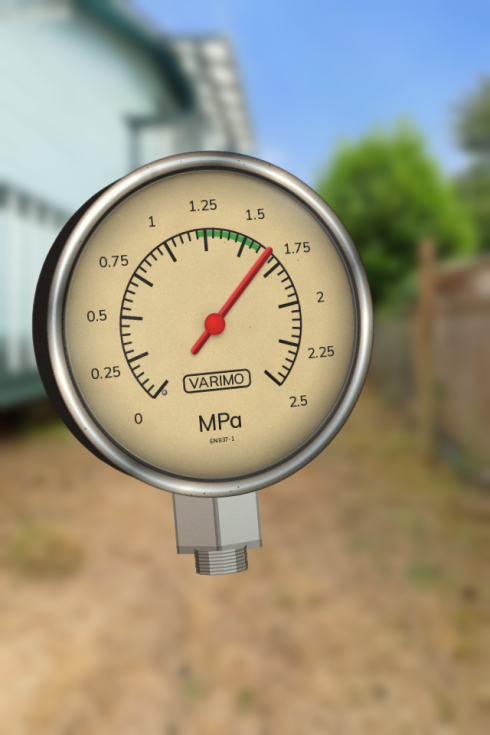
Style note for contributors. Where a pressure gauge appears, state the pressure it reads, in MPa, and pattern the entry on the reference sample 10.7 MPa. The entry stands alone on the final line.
1.65 MPa
